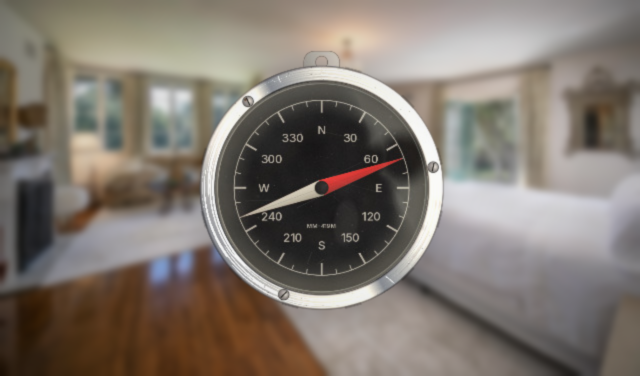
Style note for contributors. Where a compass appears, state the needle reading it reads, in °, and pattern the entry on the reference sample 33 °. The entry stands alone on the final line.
70 °
